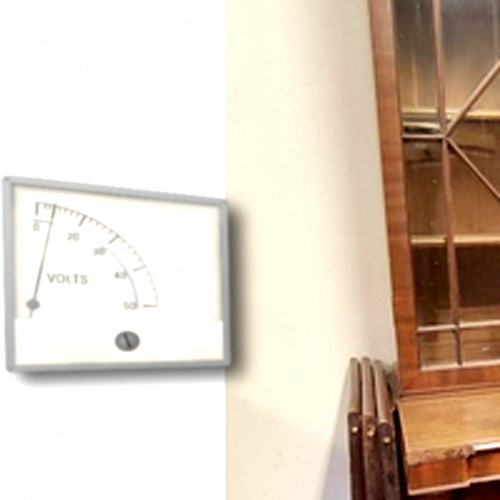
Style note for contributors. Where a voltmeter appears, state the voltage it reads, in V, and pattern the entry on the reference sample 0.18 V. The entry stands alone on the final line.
10 V
